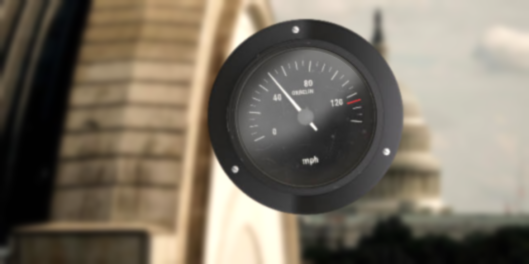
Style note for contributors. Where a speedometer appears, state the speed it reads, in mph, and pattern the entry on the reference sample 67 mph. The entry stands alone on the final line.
50 mph
